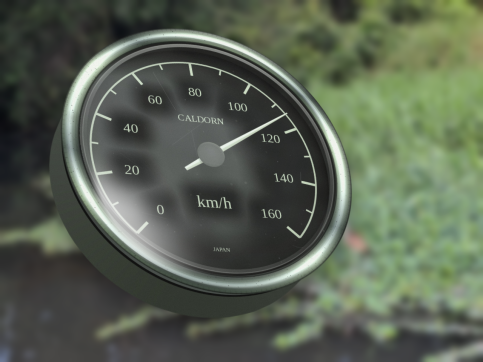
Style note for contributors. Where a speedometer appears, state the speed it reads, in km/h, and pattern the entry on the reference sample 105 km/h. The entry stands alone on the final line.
115 km/h
